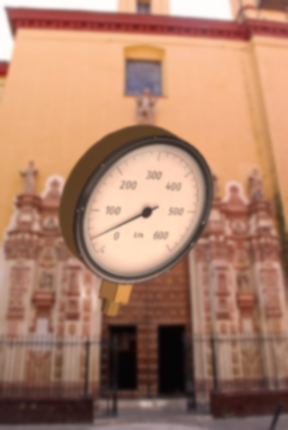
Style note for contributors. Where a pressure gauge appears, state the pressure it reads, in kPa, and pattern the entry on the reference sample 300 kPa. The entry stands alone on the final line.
40 kPa
